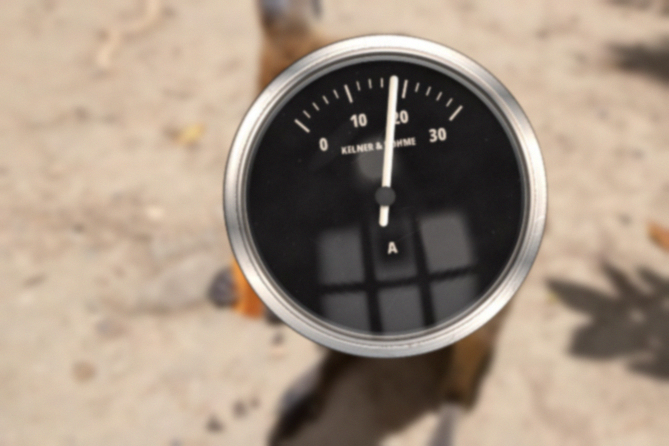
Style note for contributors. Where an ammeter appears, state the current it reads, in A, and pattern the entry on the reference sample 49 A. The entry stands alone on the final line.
18 A
